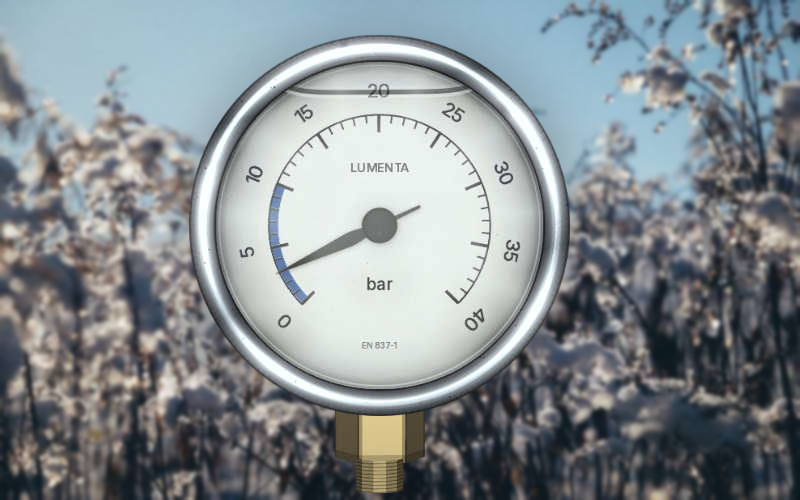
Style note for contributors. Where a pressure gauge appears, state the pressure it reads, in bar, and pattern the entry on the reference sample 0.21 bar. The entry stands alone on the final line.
3 bar
